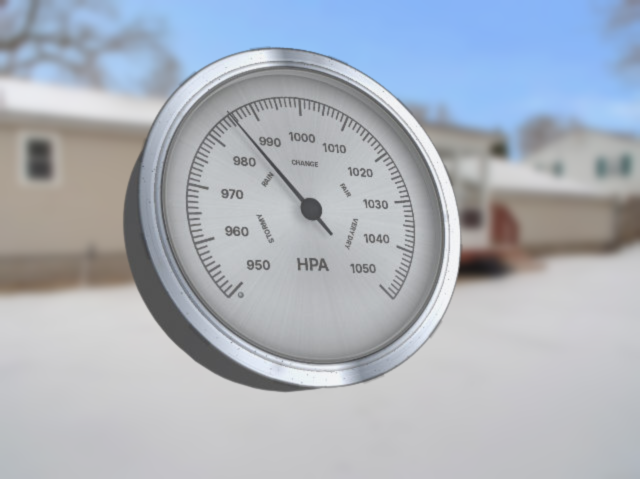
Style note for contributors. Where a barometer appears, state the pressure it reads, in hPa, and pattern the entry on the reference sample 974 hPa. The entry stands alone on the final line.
985 hPa
